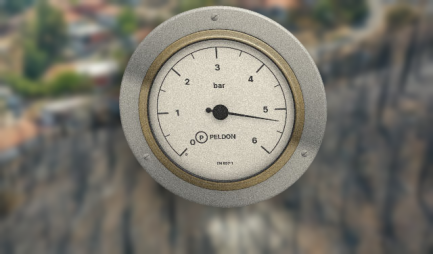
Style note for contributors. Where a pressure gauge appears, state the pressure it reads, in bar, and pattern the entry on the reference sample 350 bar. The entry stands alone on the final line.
5.25 bar
